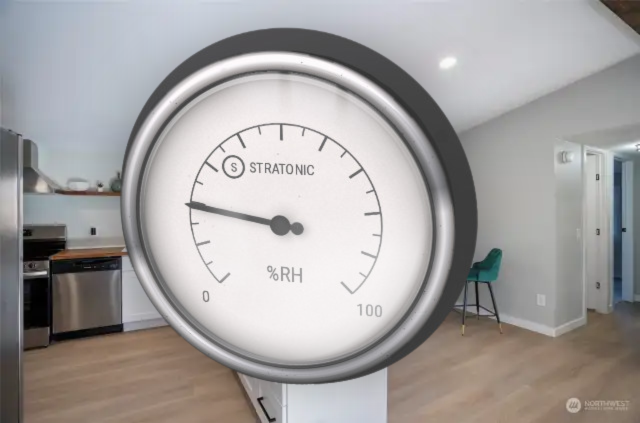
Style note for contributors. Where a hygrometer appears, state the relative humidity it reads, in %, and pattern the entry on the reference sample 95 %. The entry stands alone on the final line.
20 %
